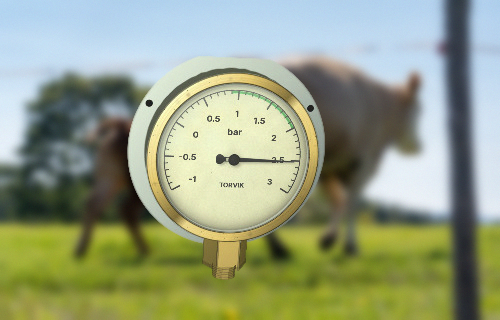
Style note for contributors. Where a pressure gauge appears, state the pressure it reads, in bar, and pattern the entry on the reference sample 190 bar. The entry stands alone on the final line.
2.5 bar
